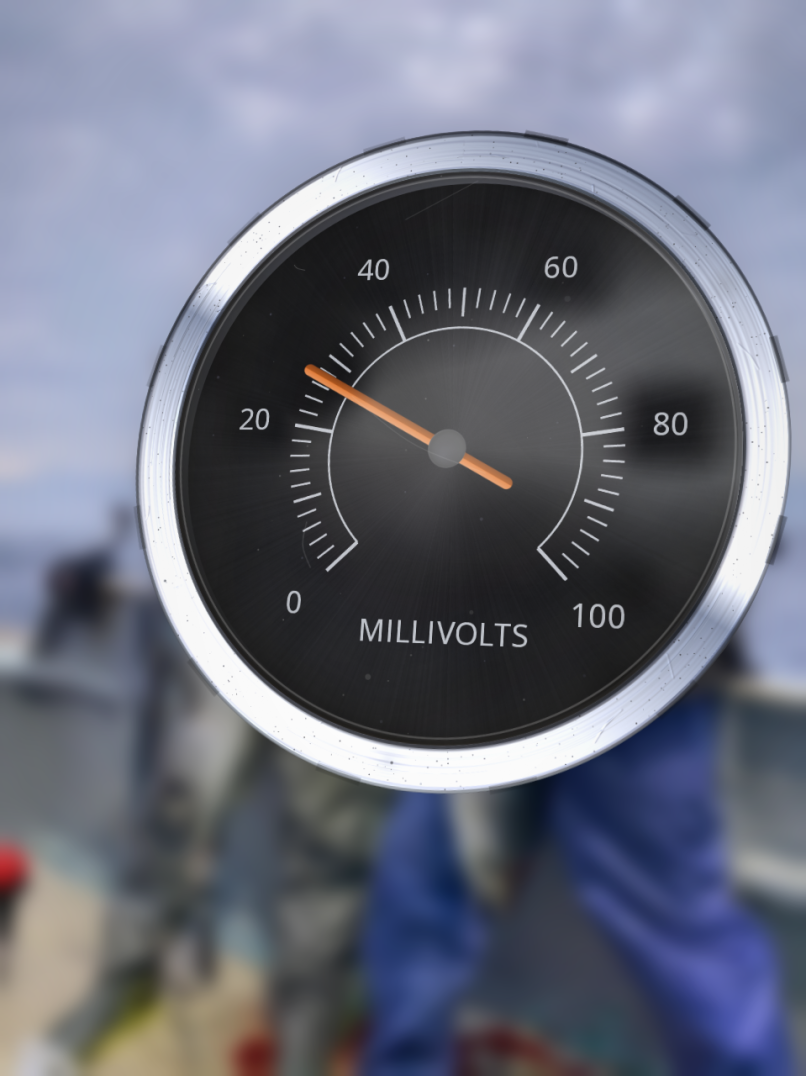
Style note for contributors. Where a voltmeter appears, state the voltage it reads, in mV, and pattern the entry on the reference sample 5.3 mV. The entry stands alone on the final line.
27 mV
